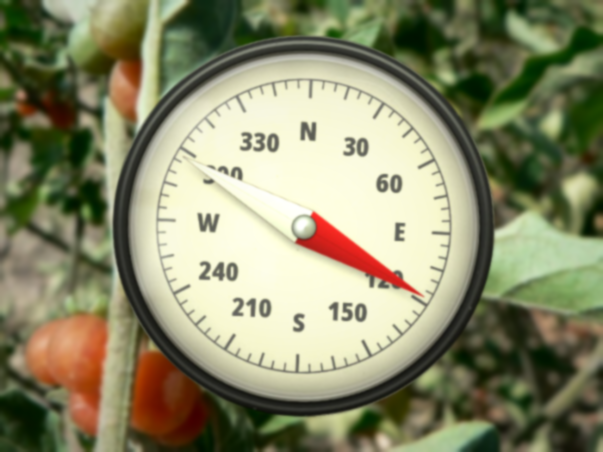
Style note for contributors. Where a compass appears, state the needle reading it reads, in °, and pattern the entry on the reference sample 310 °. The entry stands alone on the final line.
117.5 °
